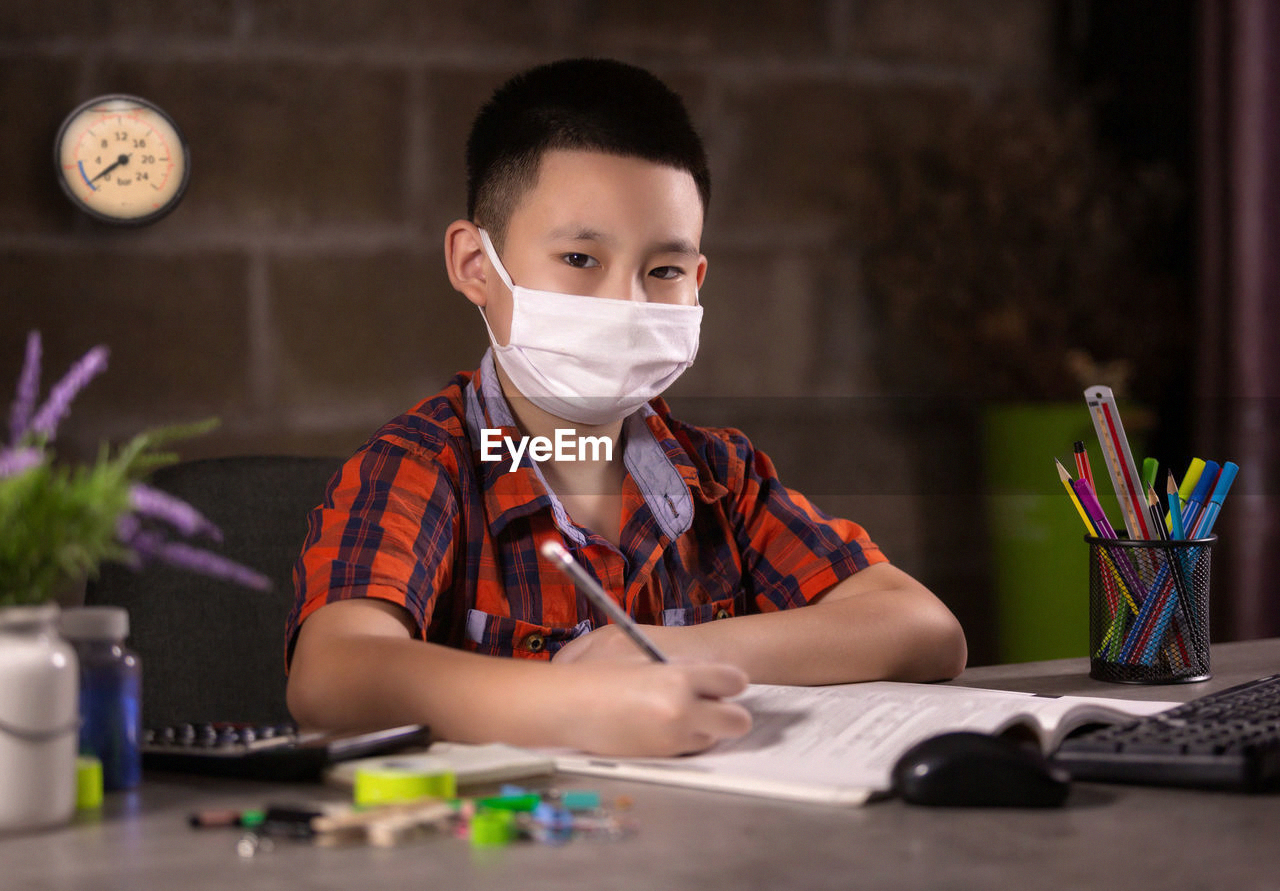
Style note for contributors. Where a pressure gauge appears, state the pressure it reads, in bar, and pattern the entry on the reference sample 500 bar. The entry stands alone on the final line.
1 bar
